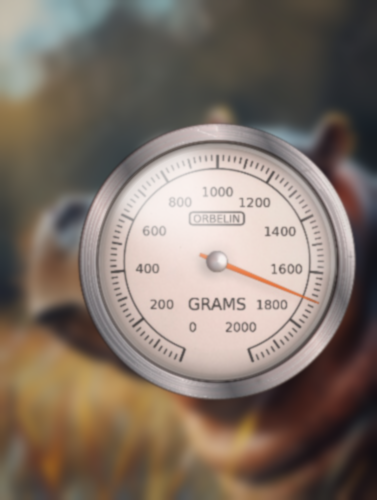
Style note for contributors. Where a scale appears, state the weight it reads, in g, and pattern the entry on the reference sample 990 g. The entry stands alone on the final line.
1700 g
